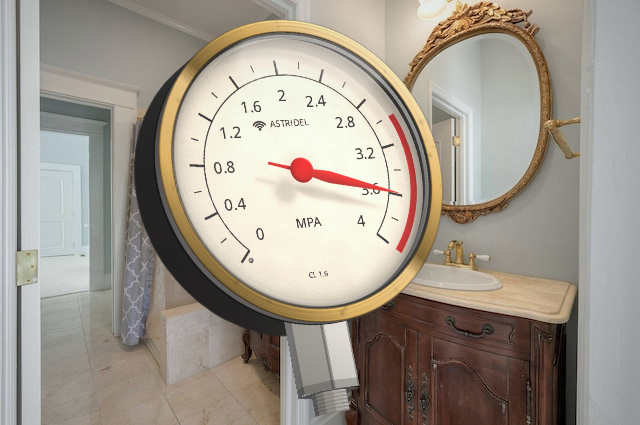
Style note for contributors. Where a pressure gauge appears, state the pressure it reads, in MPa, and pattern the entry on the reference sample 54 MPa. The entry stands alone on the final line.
3.6 MPa
